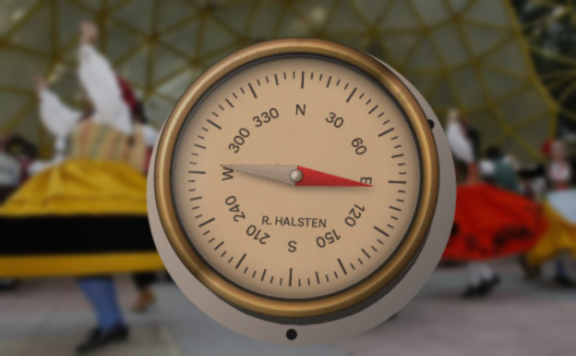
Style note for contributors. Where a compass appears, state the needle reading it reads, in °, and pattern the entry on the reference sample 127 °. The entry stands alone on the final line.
95 °
